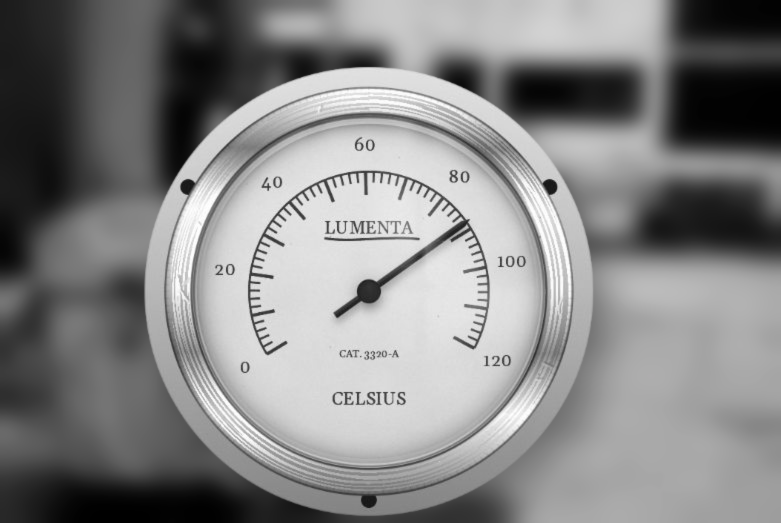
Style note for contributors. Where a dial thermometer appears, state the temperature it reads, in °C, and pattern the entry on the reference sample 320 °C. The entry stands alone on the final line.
88 °C
